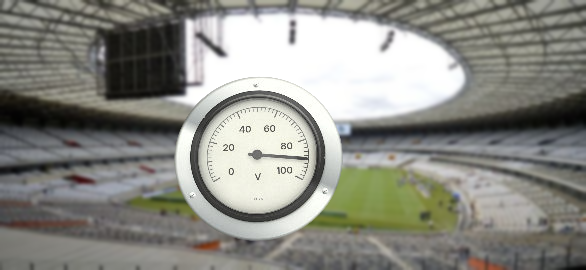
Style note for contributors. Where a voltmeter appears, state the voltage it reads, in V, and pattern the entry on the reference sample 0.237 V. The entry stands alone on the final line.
90 V
